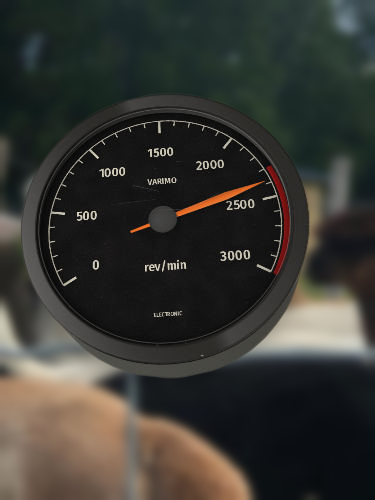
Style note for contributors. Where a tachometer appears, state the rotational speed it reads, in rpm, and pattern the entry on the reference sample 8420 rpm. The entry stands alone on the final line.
2400 rpm
